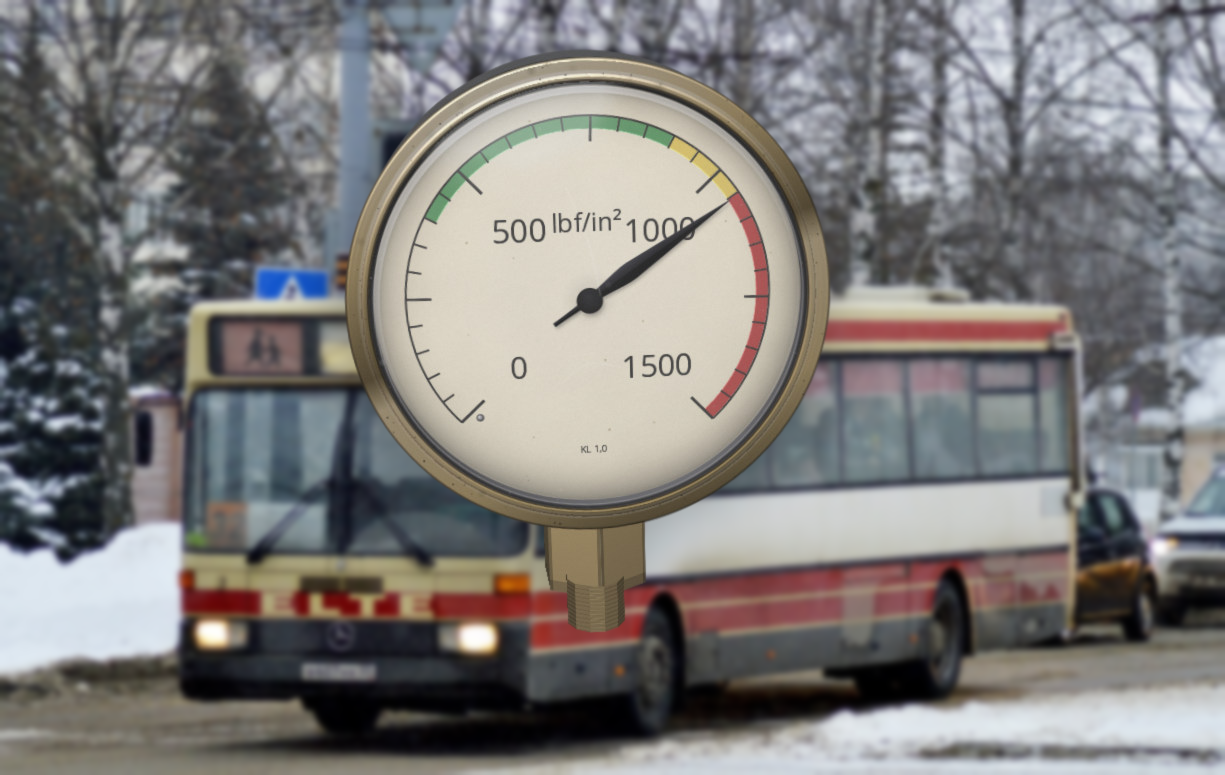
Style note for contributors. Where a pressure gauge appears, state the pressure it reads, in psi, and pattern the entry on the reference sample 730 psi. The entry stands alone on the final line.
1050 psi
